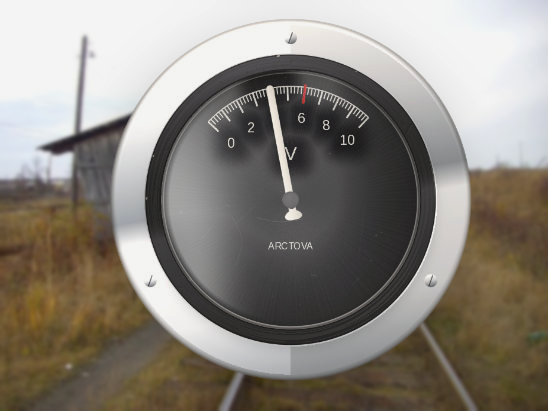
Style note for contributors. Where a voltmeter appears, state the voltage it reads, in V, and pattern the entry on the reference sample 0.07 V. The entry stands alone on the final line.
4 V
